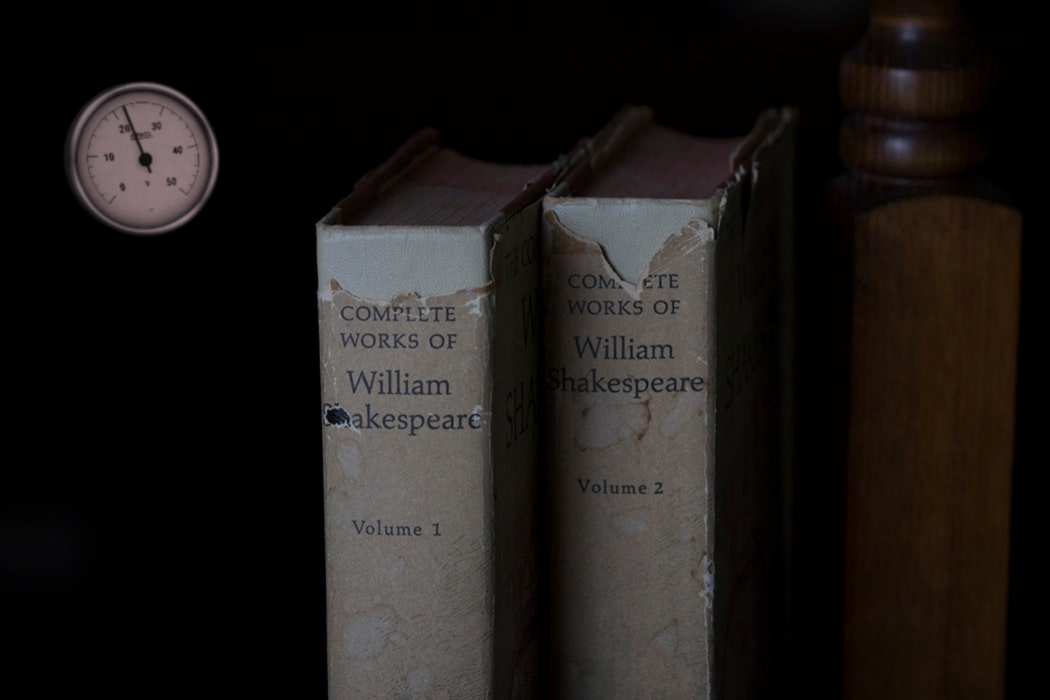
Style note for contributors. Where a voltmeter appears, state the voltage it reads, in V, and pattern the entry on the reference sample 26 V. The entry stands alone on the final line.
22 V
